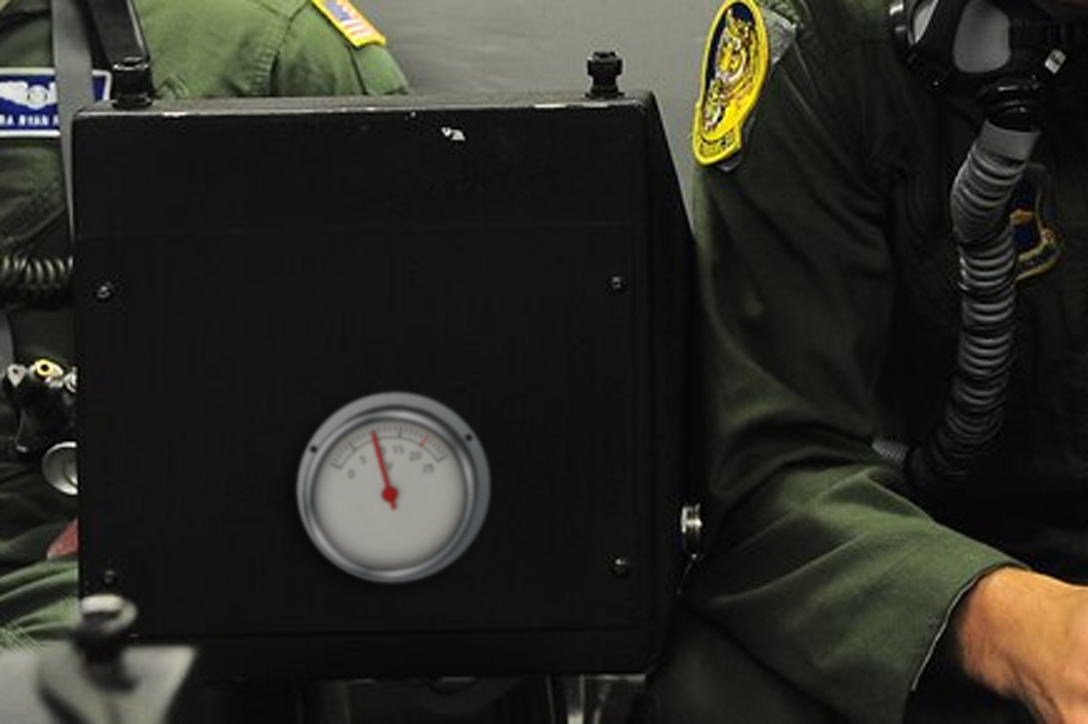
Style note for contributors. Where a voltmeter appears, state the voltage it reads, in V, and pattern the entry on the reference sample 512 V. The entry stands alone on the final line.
10 V
